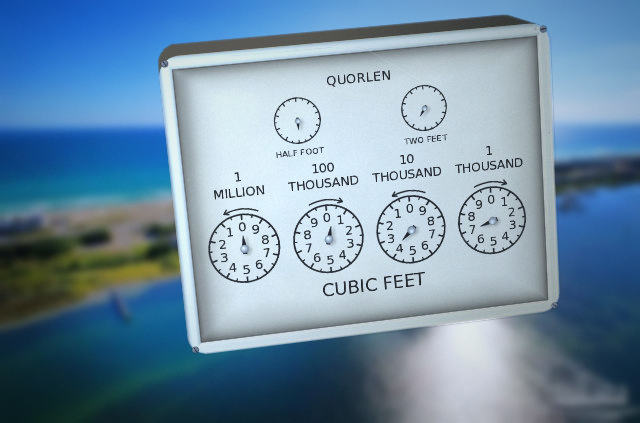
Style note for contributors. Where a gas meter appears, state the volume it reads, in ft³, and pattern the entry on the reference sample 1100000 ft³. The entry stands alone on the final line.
3700 ft³
